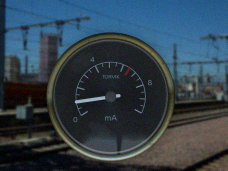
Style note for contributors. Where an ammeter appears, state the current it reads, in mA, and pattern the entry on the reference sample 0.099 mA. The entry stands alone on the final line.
1 mA
